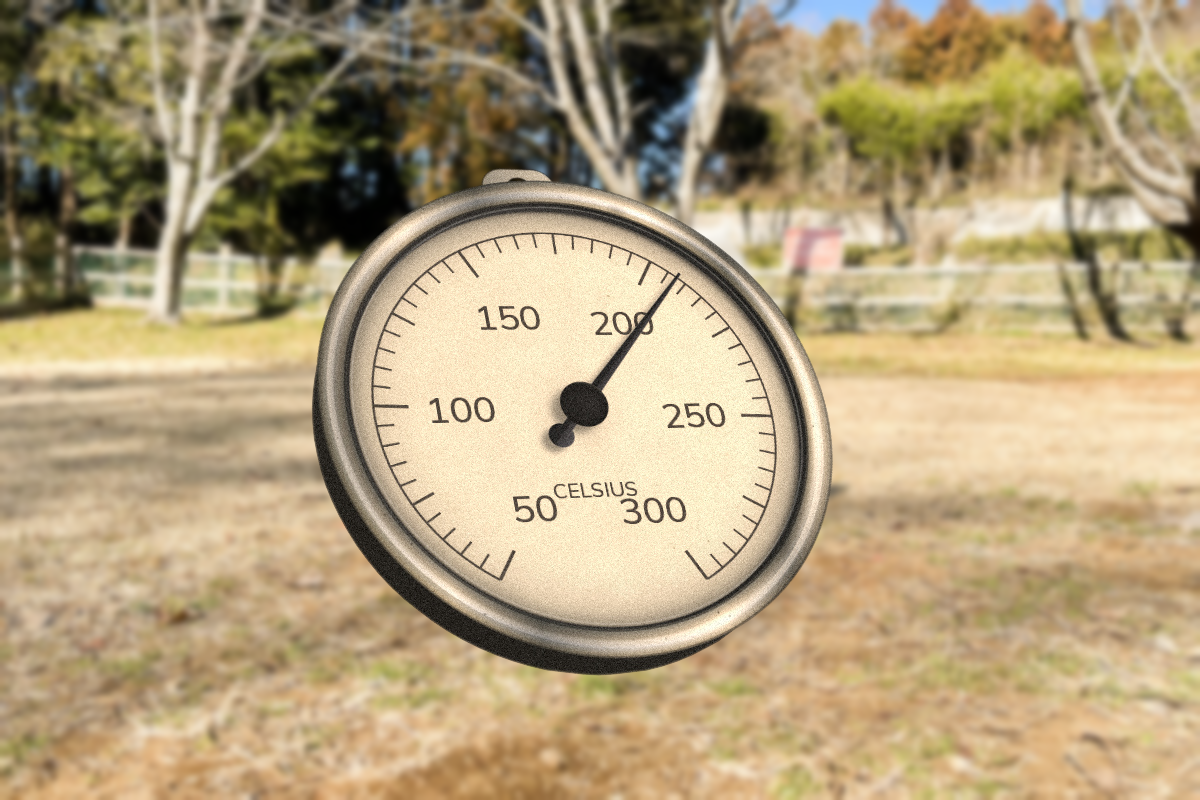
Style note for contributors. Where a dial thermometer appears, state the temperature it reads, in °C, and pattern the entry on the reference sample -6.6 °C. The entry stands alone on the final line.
207.5 °C
